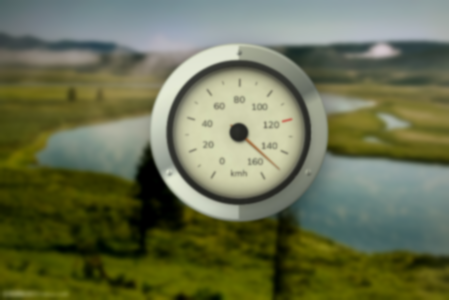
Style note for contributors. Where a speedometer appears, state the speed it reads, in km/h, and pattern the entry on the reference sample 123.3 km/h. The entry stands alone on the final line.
150 km/h
